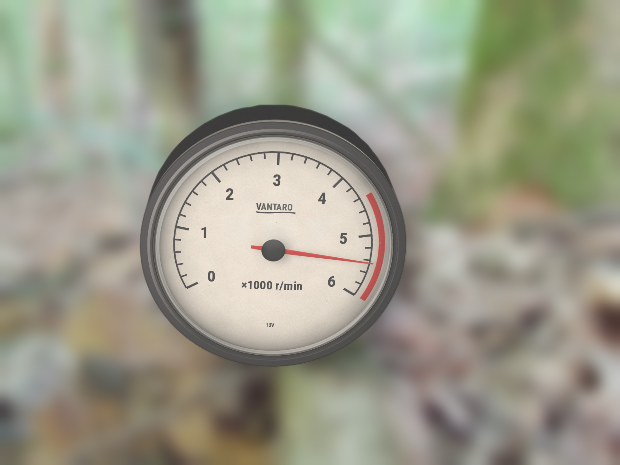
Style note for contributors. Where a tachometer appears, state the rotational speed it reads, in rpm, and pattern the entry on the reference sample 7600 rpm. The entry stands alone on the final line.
5400 rpm
